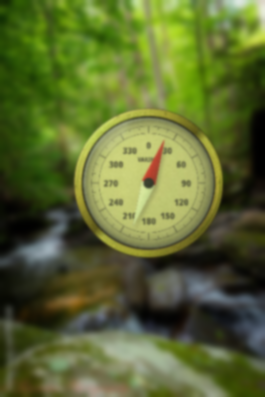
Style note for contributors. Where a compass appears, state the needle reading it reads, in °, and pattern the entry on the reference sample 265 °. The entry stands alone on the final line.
20 °
